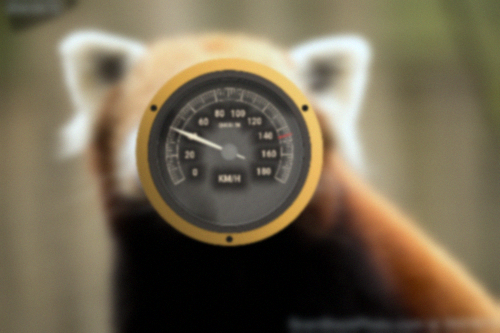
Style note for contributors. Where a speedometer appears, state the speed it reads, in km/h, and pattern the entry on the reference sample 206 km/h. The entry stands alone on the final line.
40 km/h
